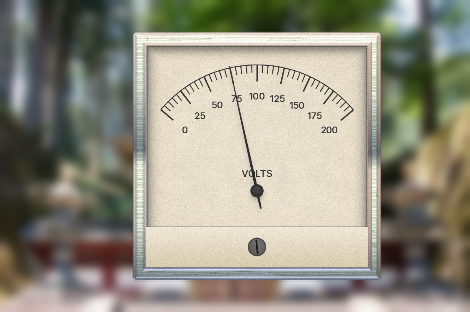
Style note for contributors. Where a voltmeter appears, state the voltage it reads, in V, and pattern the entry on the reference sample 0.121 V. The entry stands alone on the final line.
75 V
